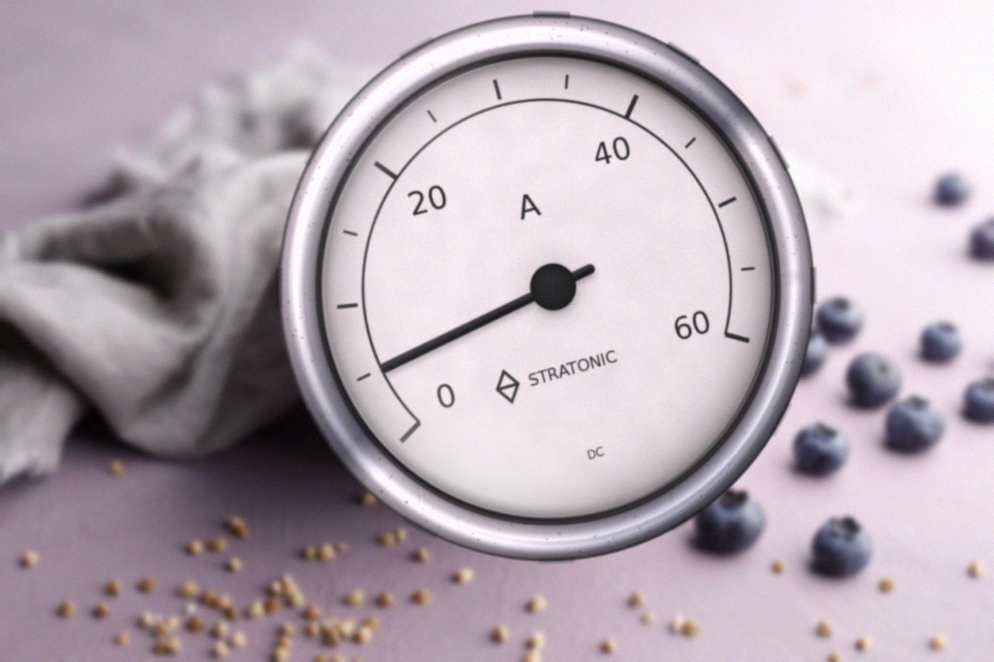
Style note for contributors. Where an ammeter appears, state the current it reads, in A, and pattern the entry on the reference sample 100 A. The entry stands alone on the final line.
5 A
